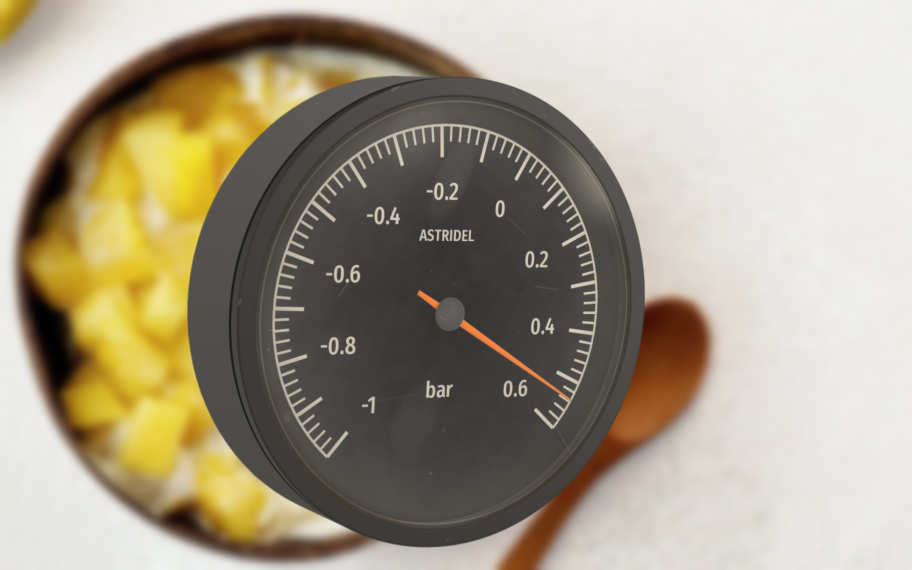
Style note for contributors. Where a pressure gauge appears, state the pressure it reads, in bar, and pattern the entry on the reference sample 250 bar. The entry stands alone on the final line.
0.54 bar
